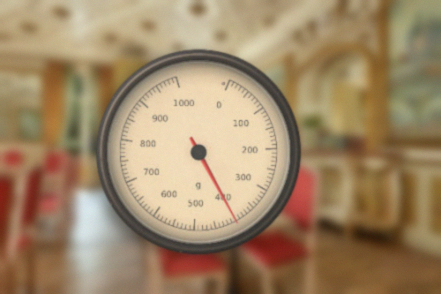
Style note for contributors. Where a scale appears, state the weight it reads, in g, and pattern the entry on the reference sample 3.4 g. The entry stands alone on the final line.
400 g
